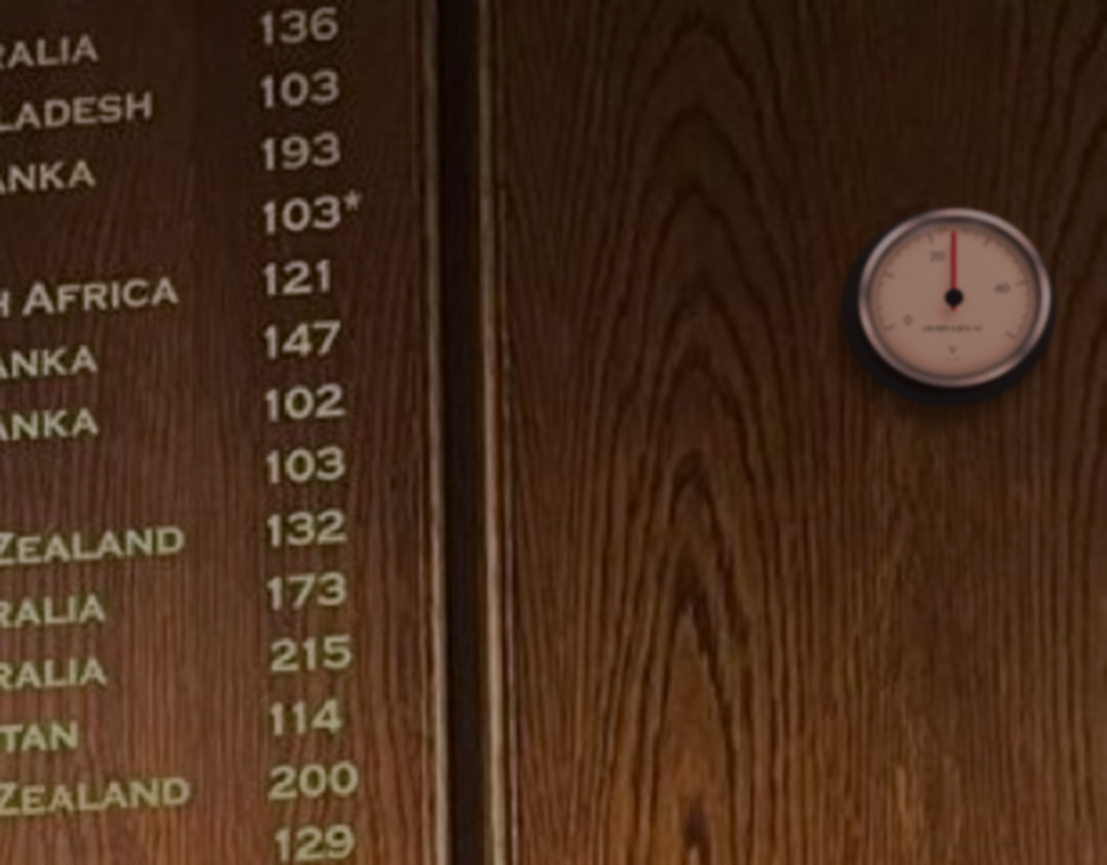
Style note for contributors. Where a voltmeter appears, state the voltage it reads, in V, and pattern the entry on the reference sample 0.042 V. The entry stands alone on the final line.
24 V
